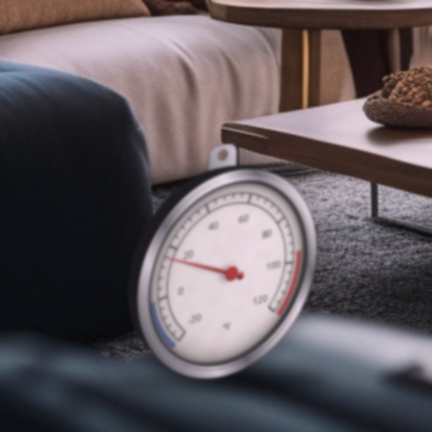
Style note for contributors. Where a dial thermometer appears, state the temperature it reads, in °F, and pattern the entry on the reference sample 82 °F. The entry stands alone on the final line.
16 °F
